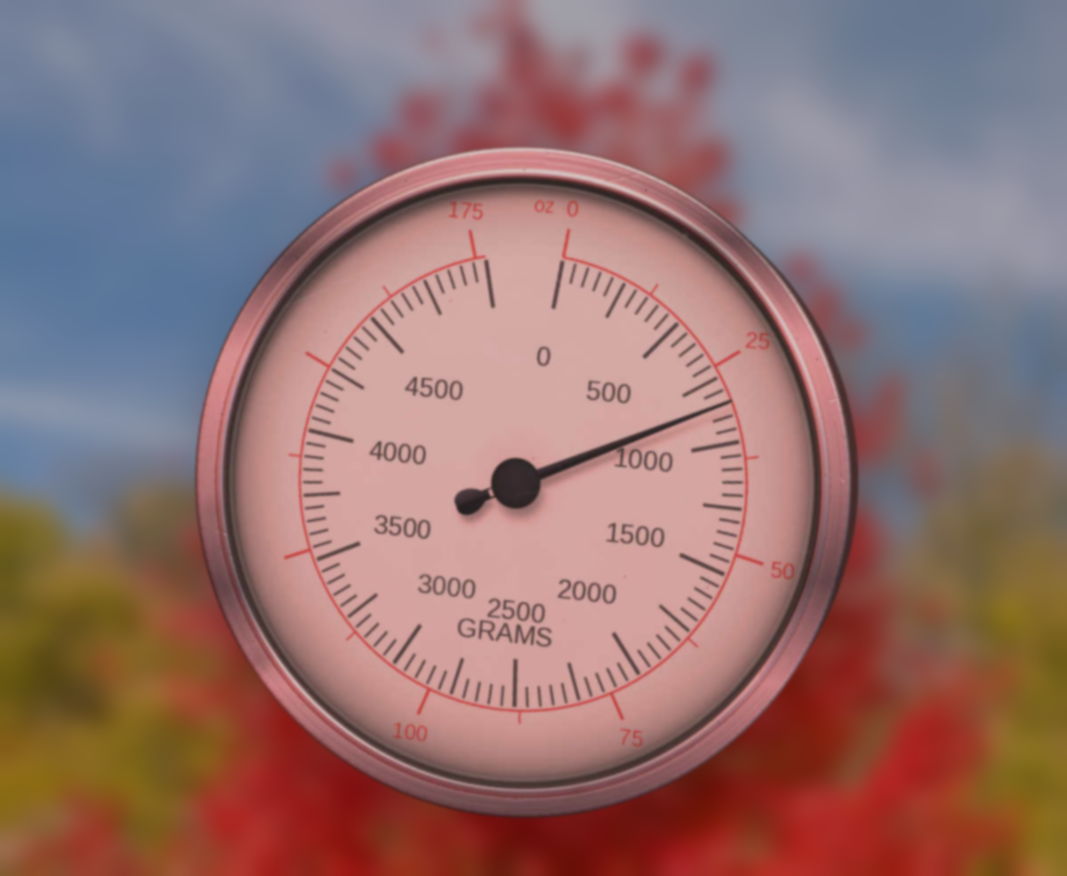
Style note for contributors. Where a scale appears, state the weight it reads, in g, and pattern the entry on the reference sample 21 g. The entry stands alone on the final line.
850 g
